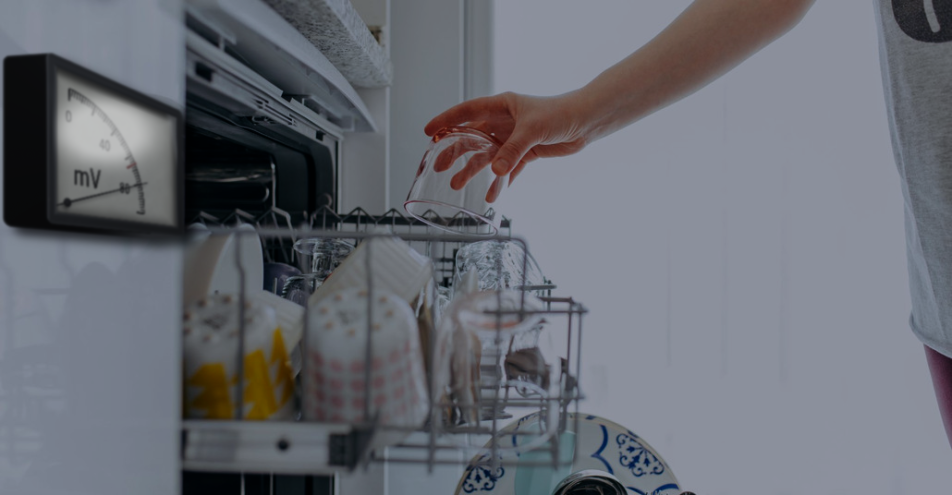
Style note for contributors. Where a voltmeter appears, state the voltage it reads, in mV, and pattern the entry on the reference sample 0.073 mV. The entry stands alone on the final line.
80 mV
